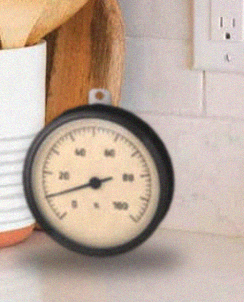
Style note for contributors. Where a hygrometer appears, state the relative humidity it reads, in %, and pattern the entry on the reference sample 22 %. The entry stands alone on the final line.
10 %
